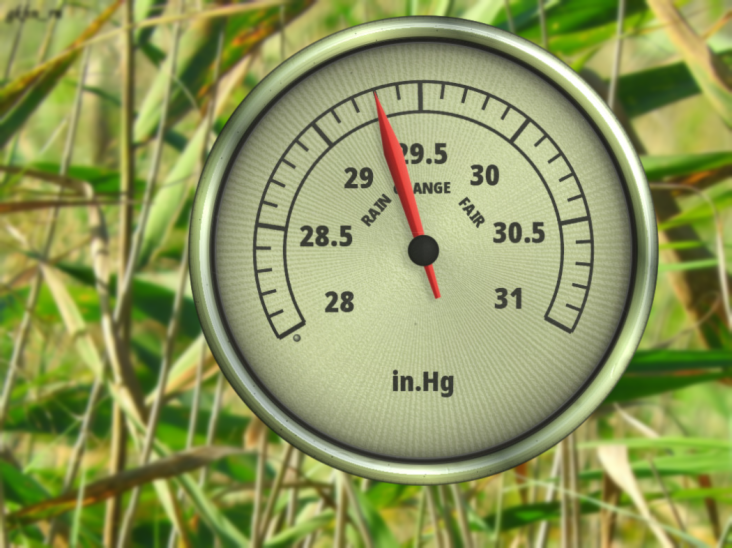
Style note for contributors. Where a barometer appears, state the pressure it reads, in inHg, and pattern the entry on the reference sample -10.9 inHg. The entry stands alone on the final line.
29.3 inHg
